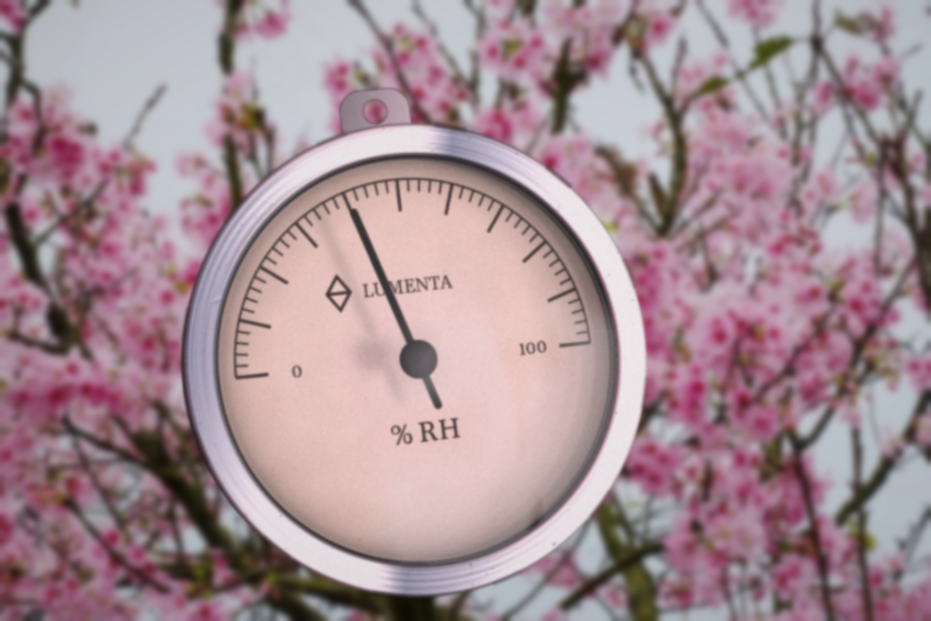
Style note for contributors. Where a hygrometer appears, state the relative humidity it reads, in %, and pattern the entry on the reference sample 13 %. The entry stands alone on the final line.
40 %
